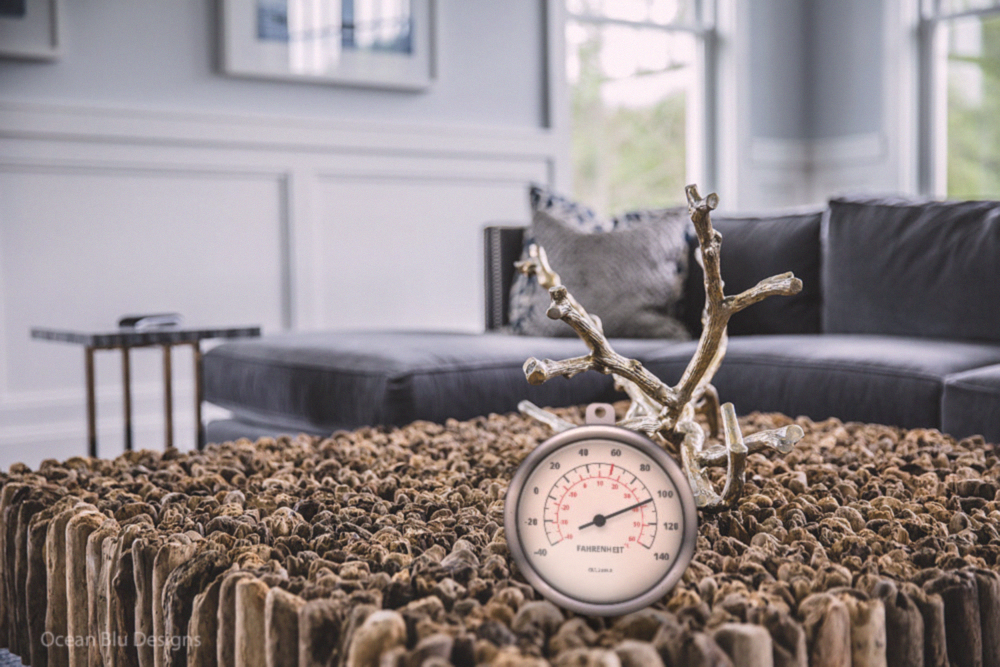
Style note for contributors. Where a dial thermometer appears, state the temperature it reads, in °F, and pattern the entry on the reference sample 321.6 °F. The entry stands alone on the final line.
100 °F
